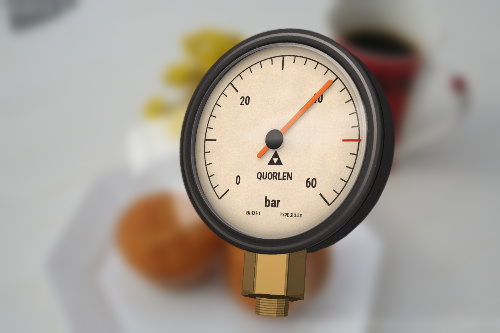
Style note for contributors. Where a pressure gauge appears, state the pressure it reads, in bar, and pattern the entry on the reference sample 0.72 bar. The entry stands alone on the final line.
40 bar
